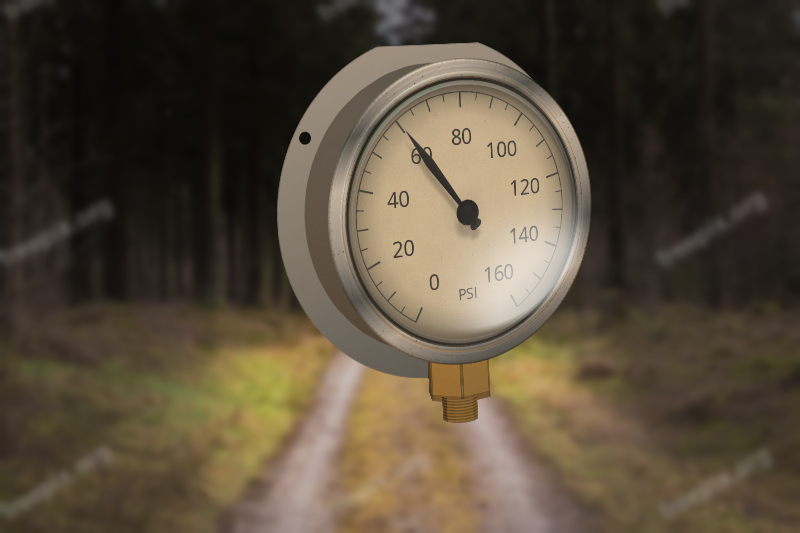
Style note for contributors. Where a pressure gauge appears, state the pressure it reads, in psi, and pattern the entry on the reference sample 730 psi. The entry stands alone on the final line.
60 psi
